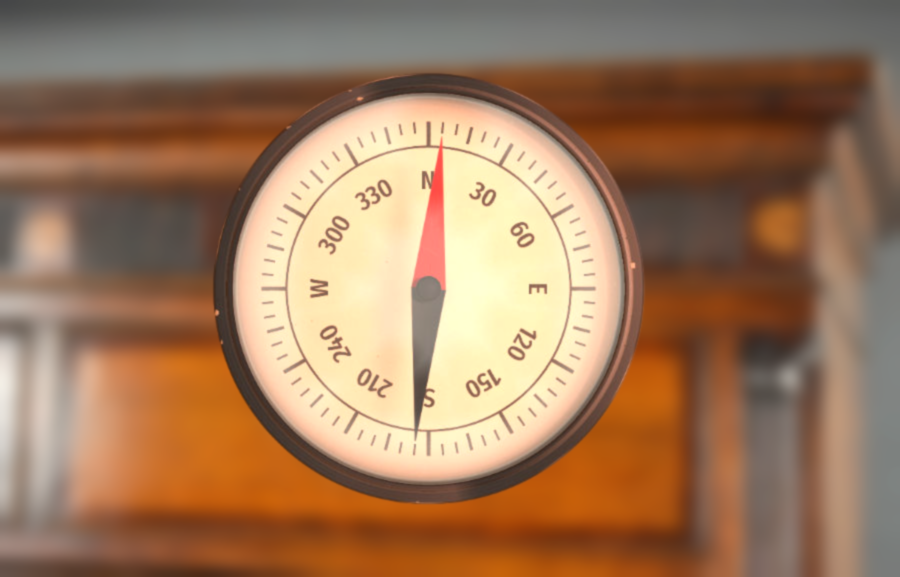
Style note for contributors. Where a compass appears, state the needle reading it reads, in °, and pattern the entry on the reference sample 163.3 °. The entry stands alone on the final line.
5 °
